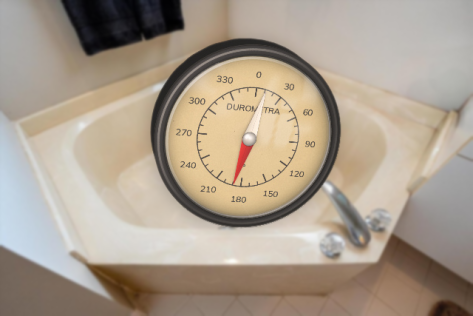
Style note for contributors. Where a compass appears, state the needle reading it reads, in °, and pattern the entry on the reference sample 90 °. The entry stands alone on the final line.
190 °
